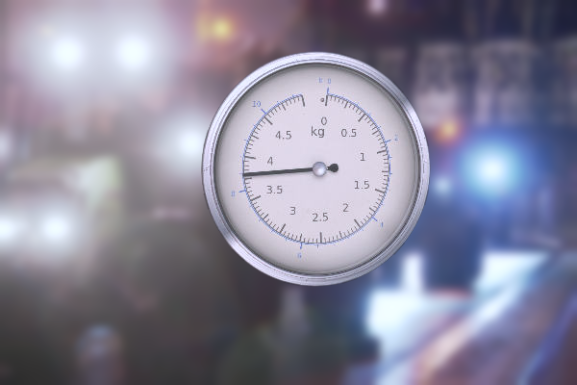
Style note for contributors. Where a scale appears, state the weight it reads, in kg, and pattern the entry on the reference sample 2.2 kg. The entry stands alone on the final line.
3.8 kg
